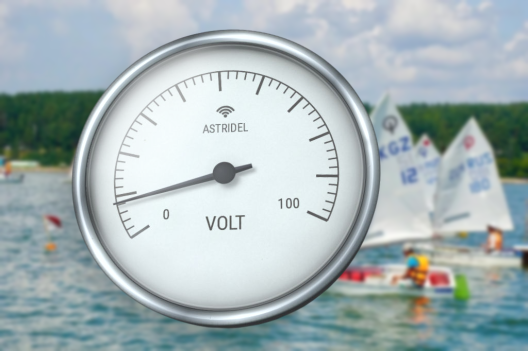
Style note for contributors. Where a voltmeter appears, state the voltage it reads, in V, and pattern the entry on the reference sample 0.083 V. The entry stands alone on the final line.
8 V
